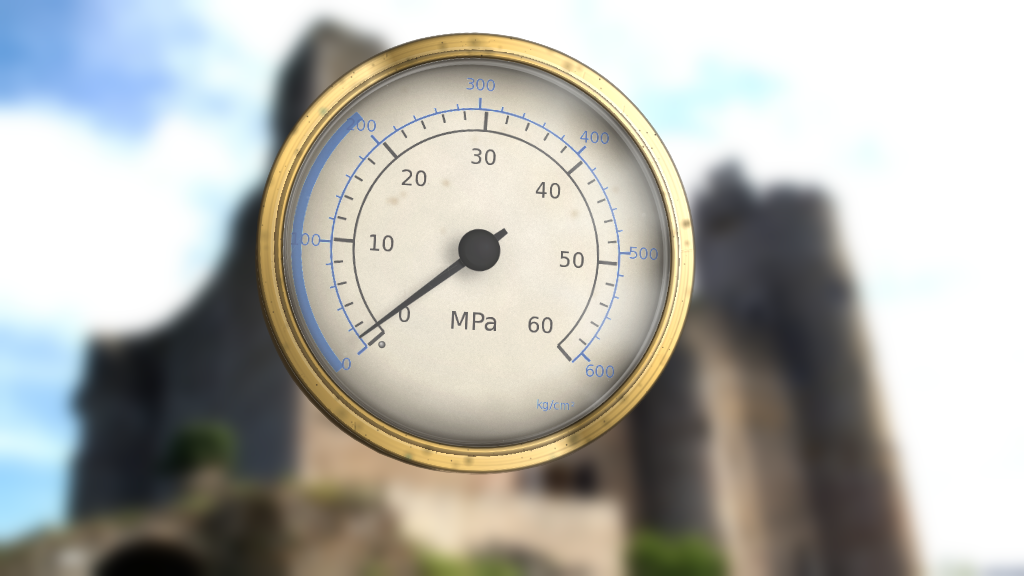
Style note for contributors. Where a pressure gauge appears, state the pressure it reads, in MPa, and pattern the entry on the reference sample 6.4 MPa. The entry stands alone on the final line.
1 MPa
